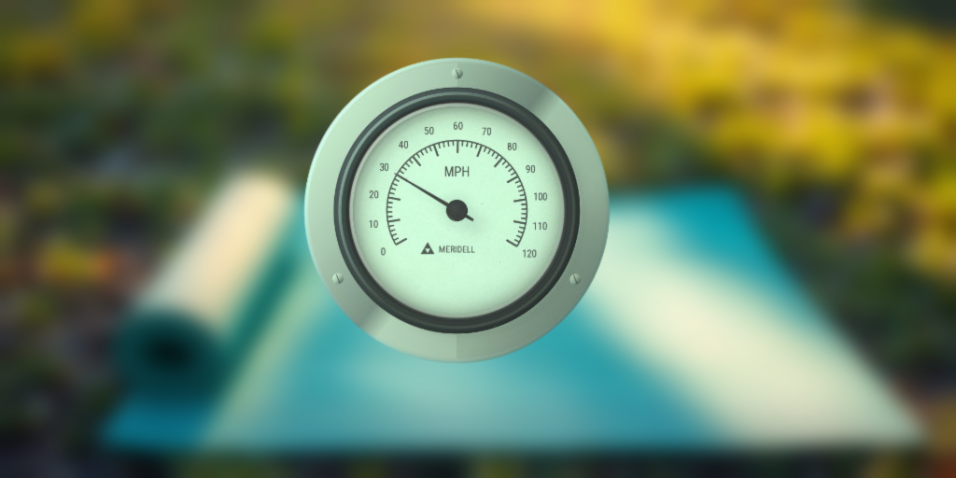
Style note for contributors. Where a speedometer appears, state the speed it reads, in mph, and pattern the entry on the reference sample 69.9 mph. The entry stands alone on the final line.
30 mph
